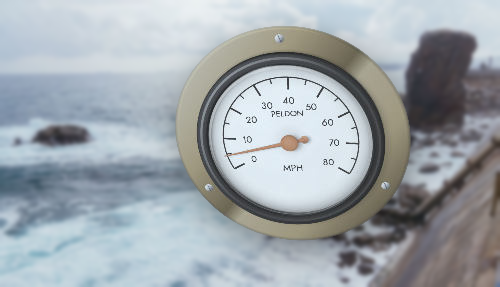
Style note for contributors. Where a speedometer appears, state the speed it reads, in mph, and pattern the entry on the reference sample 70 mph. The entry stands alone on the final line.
5 mph
